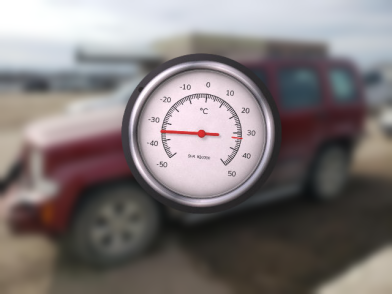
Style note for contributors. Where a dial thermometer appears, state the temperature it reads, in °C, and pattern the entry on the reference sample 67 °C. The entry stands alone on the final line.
-35 °C
